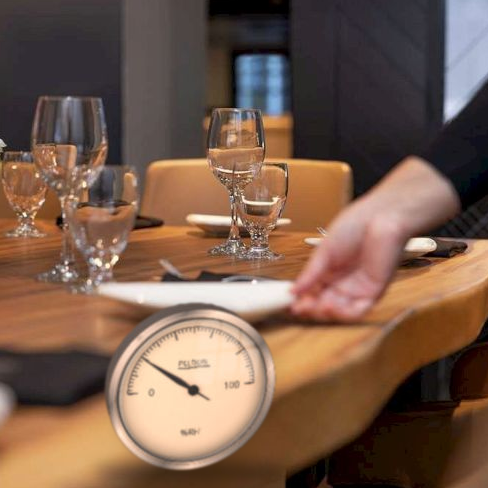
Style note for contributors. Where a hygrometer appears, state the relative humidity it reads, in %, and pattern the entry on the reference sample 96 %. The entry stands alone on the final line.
20 %
